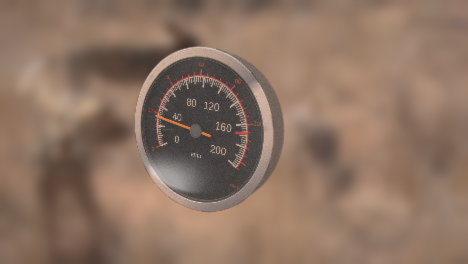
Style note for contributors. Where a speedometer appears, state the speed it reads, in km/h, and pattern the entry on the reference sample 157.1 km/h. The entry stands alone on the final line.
30 km/h
